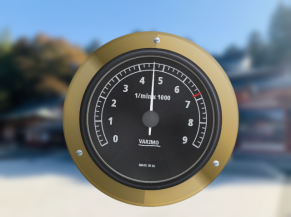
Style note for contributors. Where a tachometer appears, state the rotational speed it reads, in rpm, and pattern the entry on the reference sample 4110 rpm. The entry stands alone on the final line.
4600 rpm
